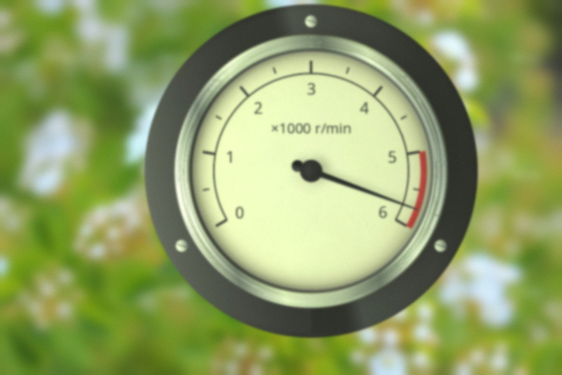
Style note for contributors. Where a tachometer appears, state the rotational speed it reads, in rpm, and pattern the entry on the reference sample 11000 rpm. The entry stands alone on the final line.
5750 rpm
